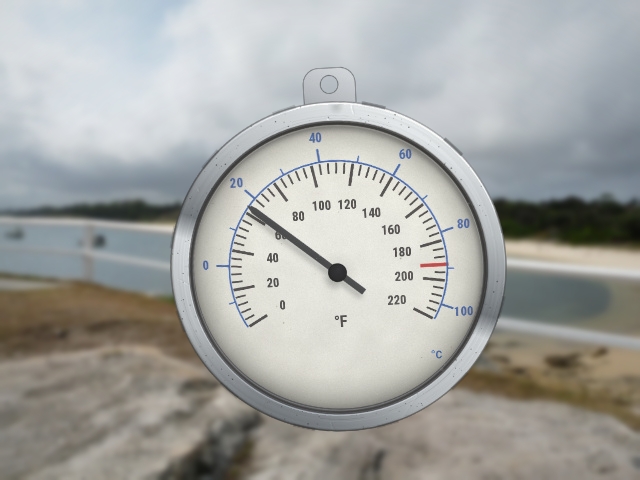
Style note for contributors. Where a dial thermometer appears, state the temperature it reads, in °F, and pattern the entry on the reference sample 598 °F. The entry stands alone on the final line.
64 °F
